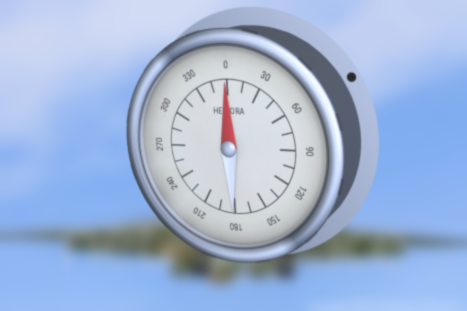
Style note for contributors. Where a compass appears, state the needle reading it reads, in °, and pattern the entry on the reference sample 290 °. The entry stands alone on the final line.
0 °
